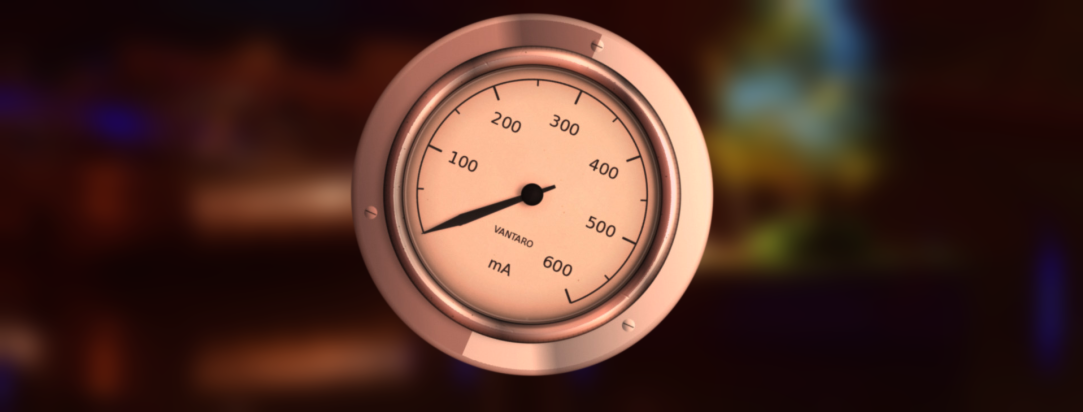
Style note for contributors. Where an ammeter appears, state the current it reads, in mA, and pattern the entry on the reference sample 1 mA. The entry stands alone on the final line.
0 mA
